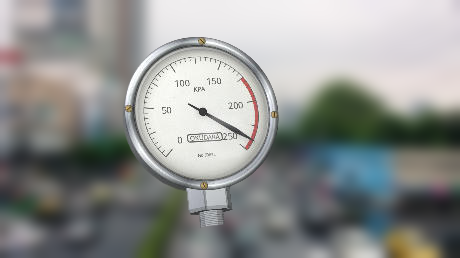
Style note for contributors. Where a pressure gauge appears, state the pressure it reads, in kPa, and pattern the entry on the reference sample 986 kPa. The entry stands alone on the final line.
240 kPa
